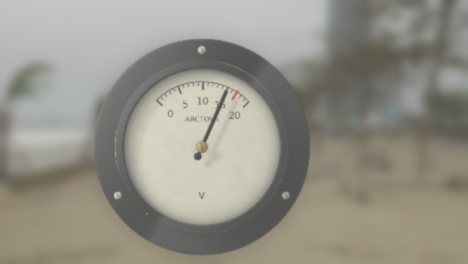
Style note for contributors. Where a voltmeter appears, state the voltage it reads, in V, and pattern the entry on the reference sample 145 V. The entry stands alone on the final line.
15 V
